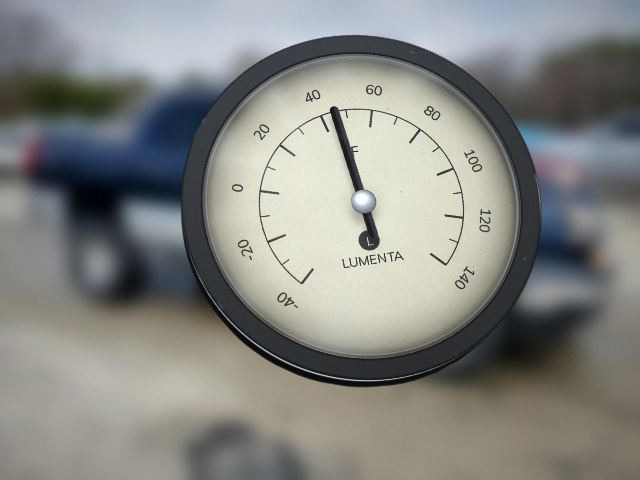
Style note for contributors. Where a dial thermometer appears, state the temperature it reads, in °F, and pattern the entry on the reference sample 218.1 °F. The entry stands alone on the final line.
45 °F
